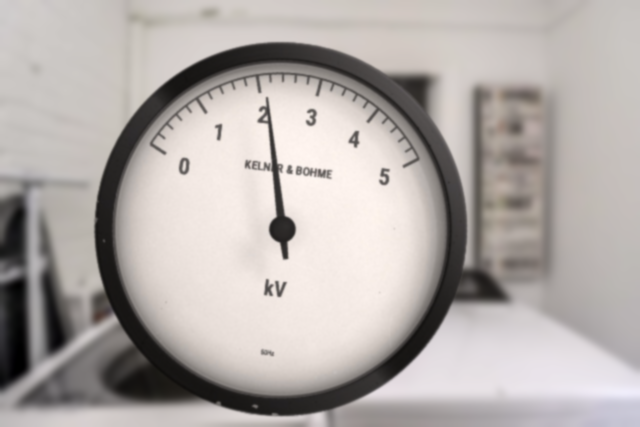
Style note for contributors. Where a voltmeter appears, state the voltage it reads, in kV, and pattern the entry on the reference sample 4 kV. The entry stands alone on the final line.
2.1 kV
